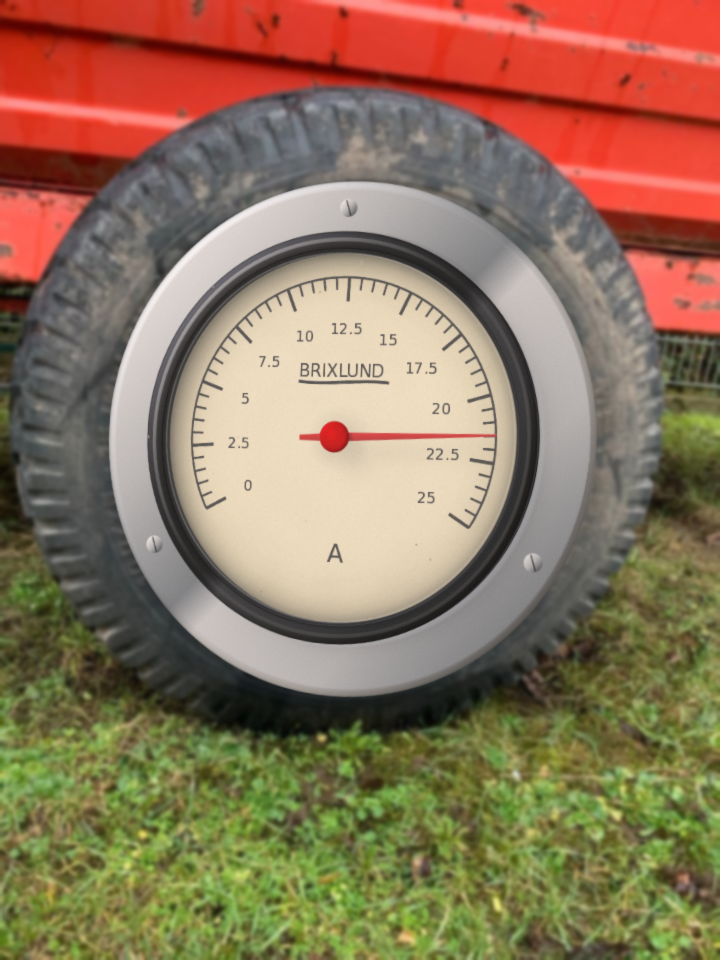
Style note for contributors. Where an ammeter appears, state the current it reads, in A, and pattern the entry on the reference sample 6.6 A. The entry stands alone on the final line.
21.5 A
